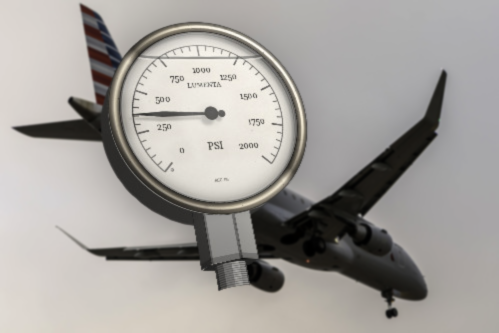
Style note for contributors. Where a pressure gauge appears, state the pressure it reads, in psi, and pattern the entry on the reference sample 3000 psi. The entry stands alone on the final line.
350 psi
